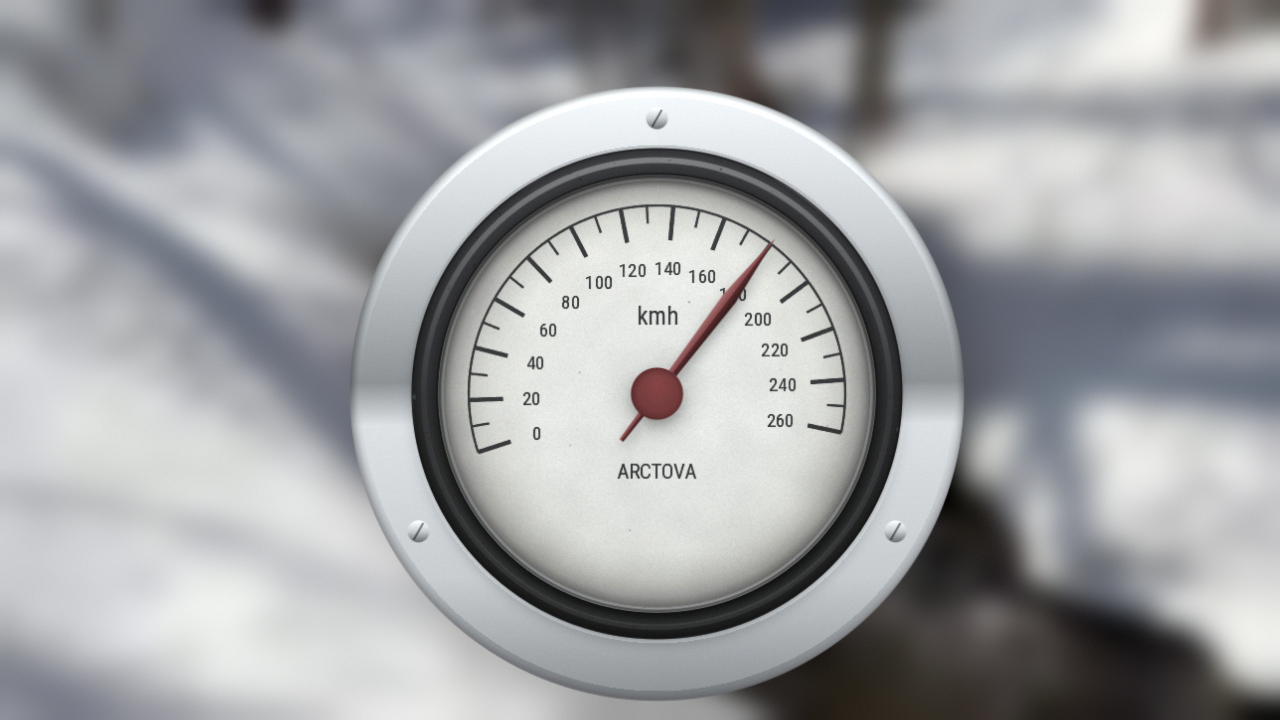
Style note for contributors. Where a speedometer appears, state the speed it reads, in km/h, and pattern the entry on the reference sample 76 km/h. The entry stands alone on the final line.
180 km/h
